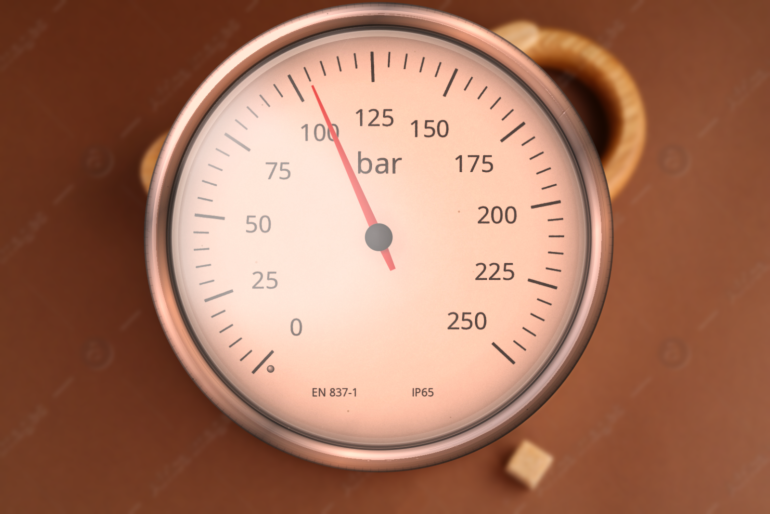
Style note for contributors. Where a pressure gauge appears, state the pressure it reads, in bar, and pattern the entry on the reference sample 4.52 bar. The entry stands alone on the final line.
105 bar
